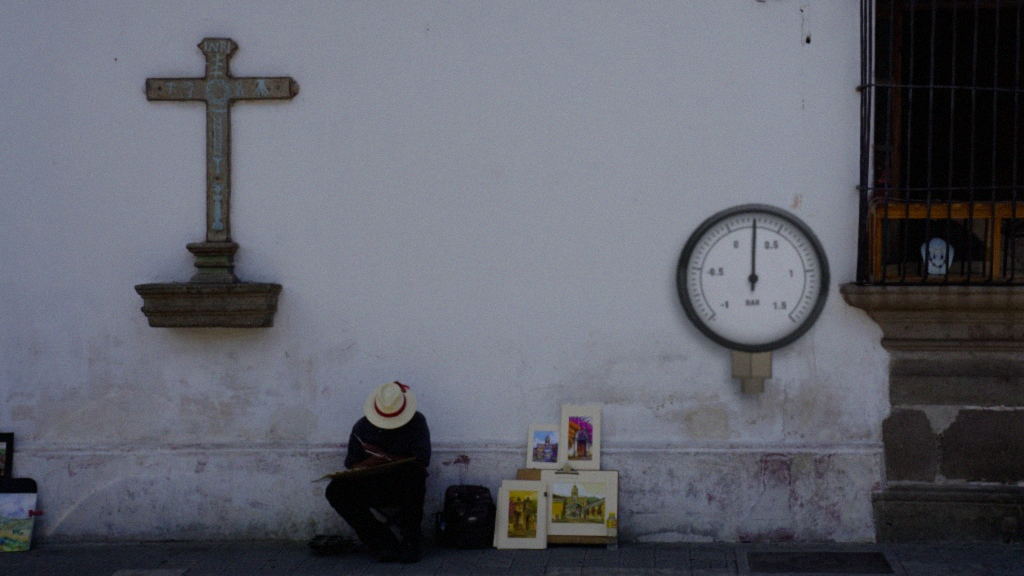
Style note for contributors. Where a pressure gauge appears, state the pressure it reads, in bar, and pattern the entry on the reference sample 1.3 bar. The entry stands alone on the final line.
0.25 bar
